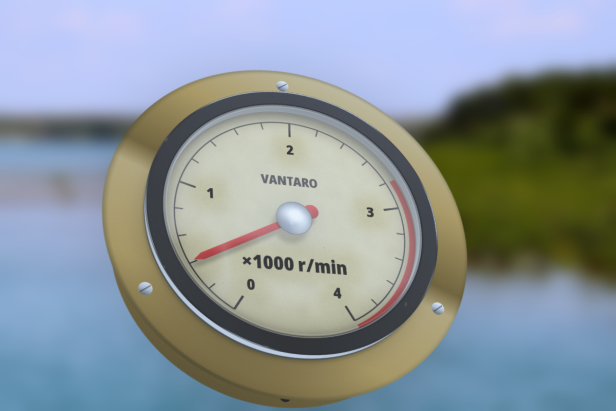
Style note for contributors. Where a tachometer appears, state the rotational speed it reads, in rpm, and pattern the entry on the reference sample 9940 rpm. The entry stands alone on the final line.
400 rpm
